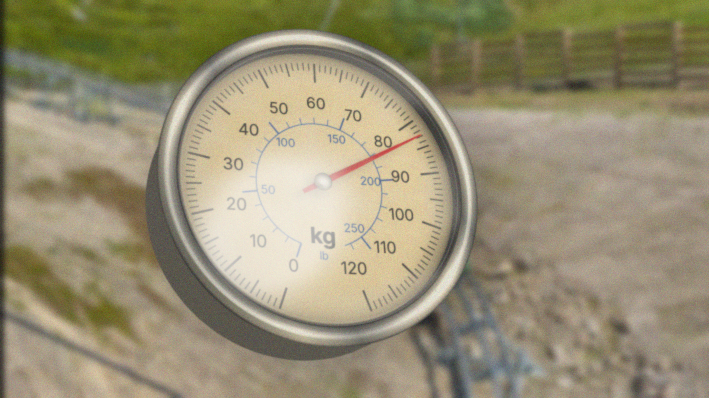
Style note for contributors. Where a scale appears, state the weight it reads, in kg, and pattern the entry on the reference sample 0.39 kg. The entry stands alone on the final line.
83 kg
